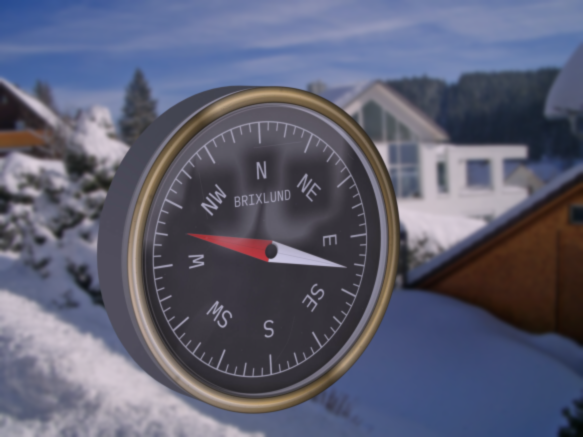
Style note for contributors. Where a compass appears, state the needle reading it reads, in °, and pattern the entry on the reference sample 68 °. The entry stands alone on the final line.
287.5 °
